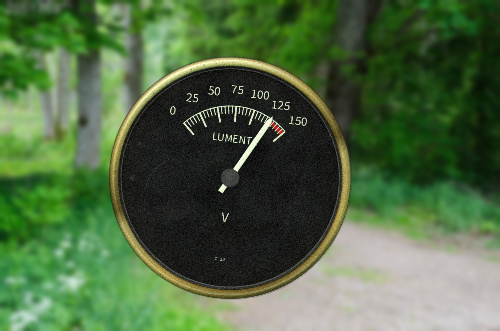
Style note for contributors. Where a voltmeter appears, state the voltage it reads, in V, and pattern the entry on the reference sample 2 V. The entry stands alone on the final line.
125 V
